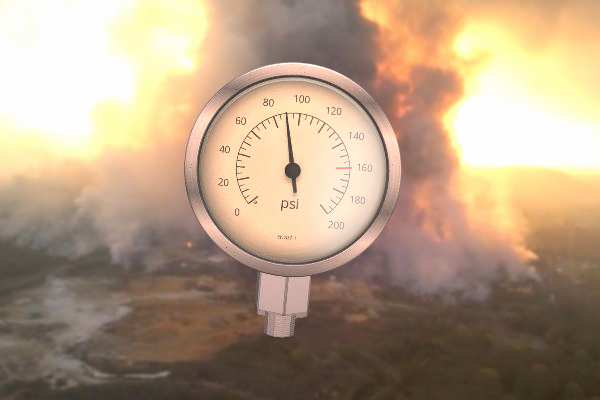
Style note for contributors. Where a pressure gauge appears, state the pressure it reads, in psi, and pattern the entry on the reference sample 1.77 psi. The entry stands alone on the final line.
90 psi
